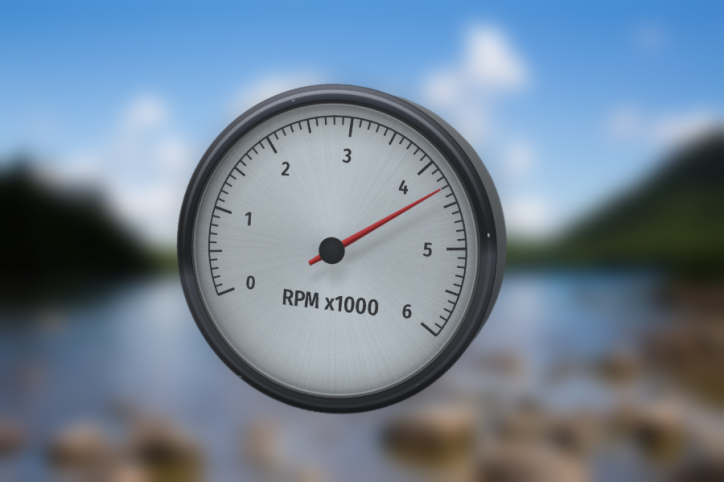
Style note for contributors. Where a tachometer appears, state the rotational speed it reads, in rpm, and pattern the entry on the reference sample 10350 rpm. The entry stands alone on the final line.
4300 rpm
